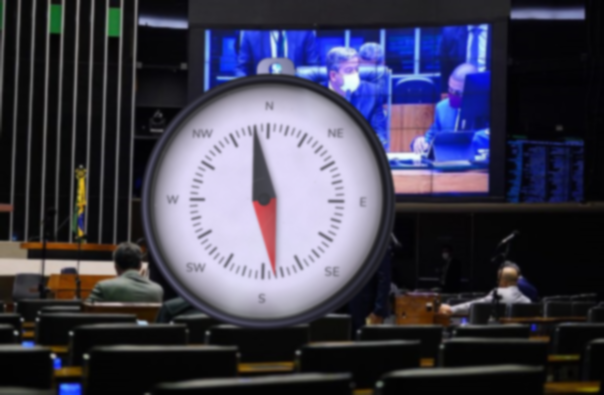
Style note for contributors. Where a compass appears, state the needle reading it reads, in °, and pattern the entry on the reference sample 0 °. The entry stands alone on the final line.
170 °
